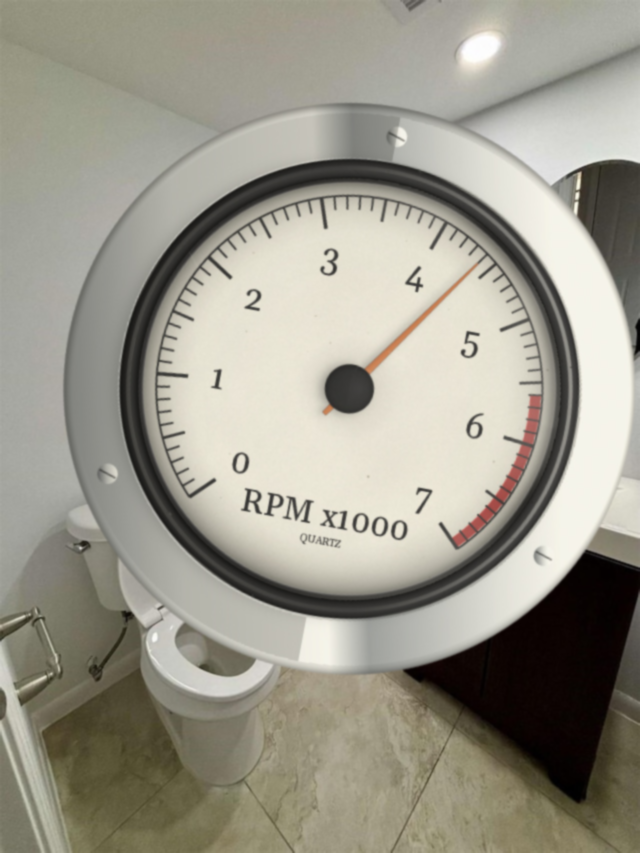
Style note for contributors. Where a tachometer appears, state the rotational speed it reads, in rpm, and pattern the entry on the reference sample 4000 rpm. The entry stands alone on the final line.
4400 rpm
